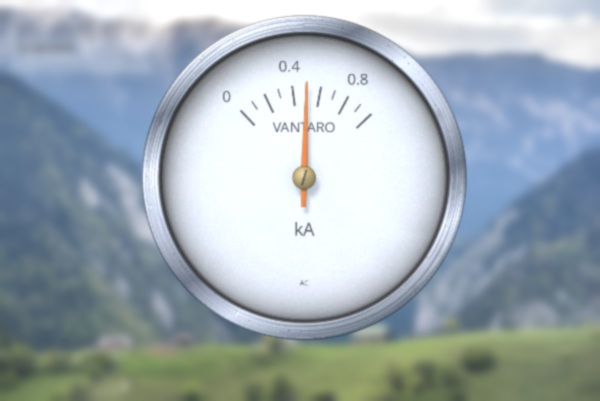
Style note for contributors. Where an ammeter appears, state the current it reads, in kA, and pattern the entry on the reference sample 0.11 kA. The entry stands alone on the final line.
0.5 kA
